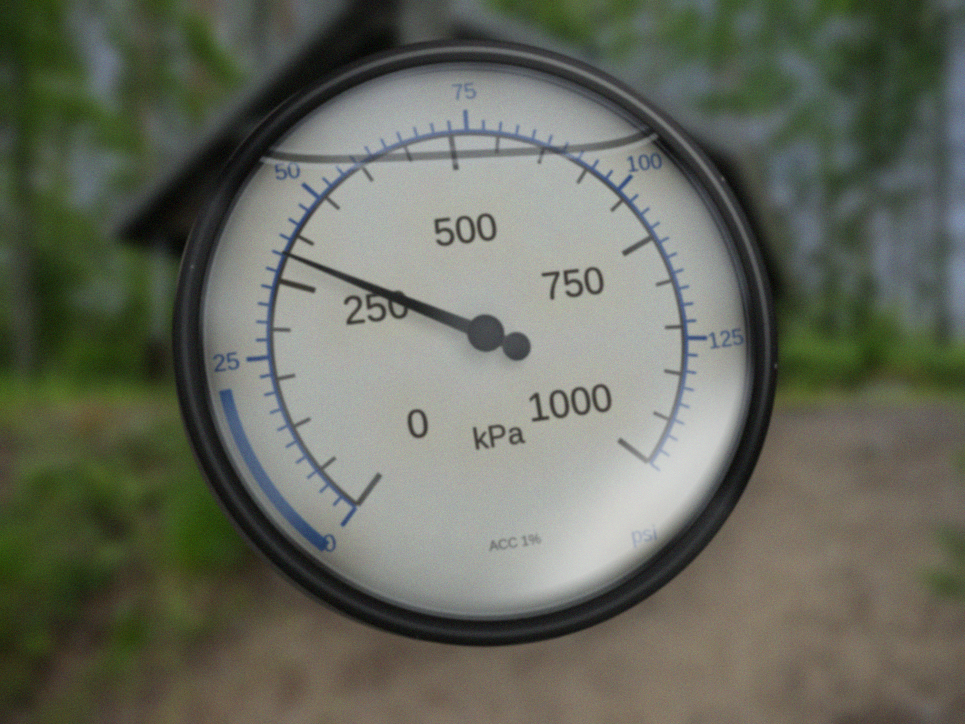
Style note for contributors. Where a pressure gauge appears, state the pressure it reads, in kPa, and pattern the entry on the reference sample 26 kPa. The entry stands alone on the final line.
275 kPa
